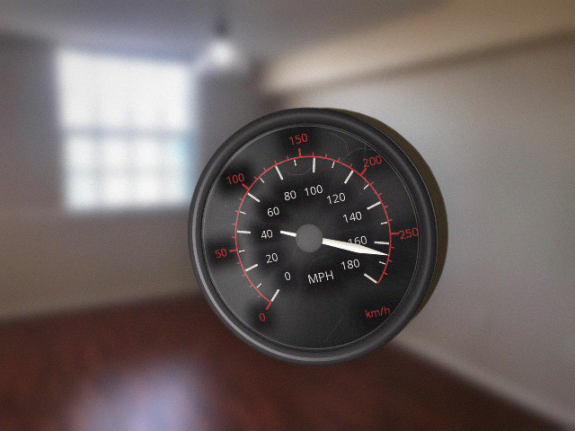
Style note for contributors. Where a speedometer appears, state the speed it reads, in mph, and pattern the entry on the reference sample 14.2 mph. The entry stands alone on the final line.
165 mph
